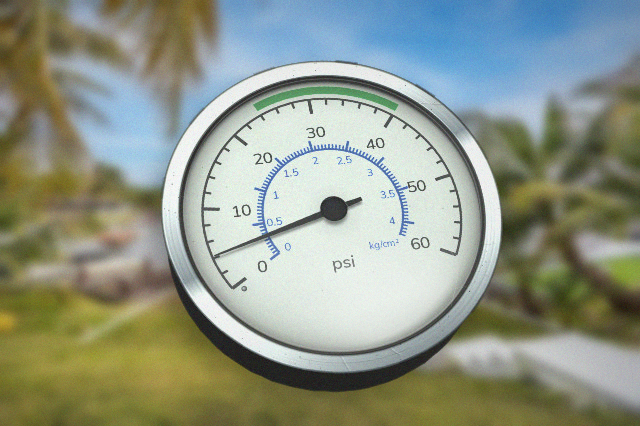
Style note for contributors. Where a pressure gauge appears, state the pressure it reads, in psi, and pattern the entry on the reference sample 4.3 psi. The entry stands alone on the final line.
4 psi
